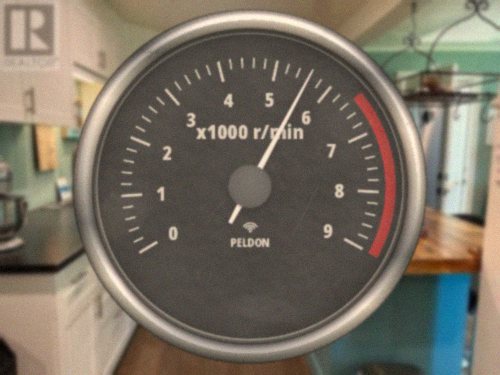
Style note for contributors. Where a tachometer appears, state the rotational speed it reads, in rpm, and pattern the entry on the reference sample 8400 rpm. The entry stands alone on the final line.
5600 rpm
